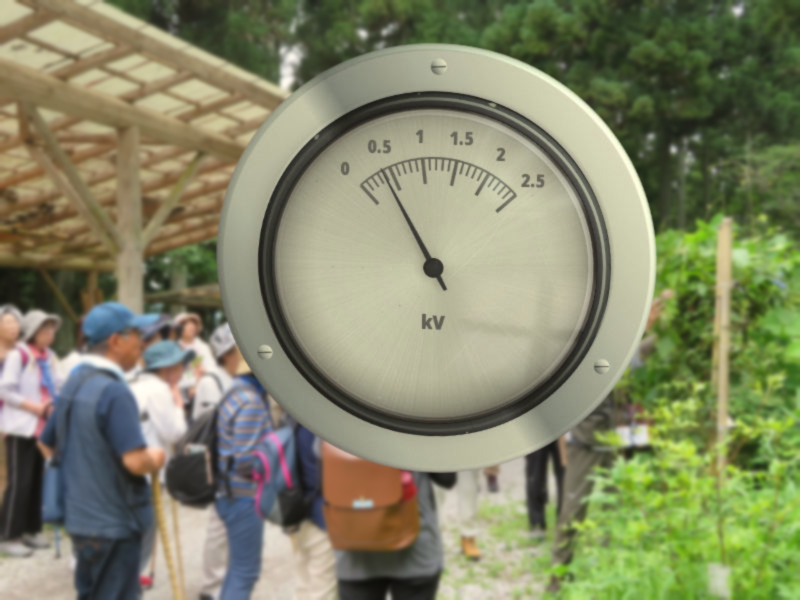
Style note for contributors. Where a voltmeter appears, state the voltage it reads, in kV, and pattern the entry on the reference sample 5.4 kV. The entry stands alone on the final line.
0.4 kV
